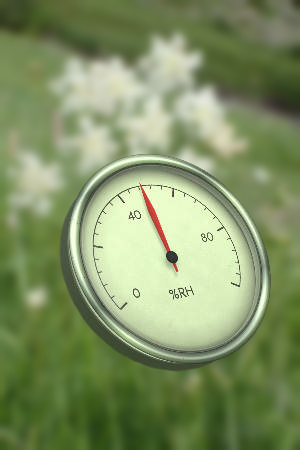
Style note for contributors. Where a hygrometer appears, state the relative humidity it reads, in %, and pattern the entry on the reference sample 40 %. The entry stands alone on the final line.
48 %
